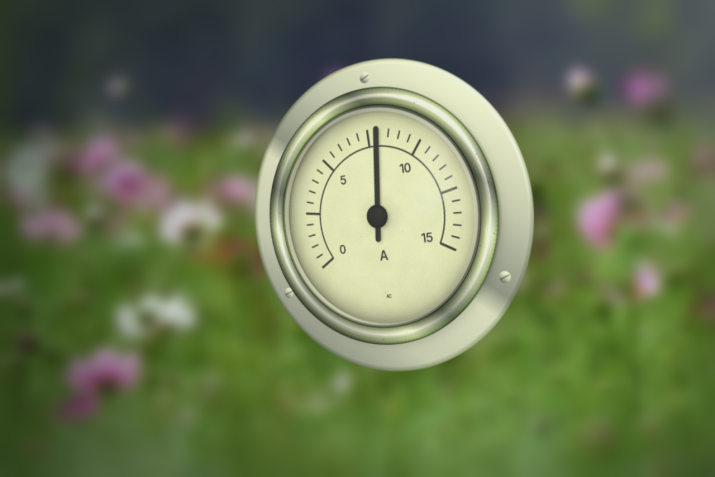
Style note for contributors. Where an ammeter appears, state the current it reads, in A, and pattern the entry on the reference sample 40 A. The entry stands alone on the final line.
8 A
